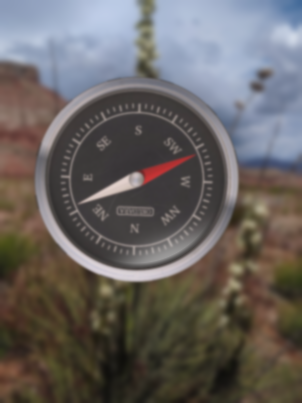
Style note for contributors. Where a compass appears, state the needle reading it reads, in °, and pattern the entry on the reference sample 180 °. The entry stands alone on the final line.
245 °
